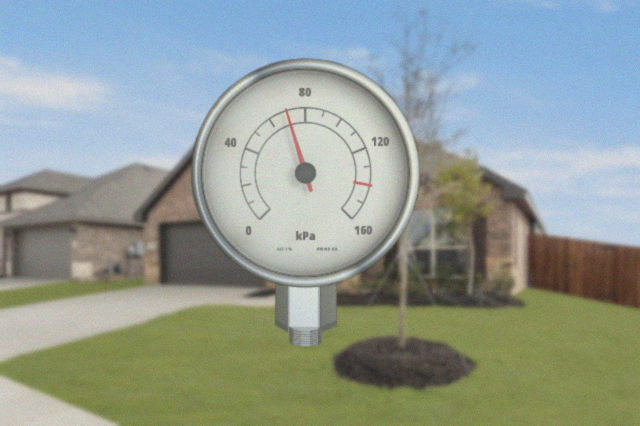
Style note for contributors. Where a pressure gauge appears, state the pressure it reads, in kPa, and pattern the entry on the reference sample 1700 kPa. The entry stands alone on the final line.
70 kPa
